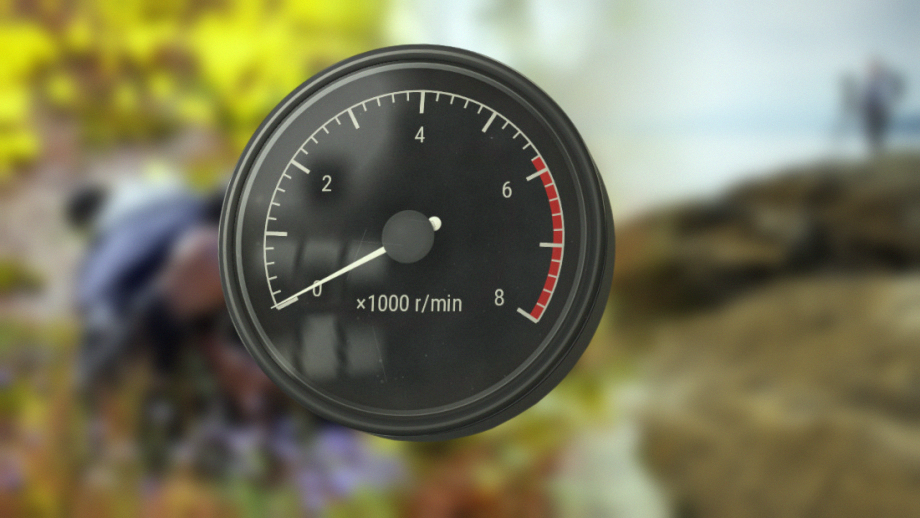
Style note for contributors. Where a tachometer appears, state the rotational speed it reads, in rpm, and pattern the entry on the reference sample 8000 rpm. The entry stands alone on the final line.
0 rpm
